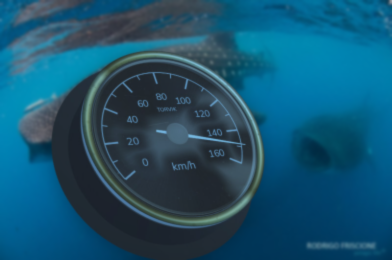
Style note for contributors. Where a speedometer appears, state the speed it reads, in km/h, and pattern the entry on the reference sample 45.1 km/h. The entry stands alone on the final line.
150 km/h
